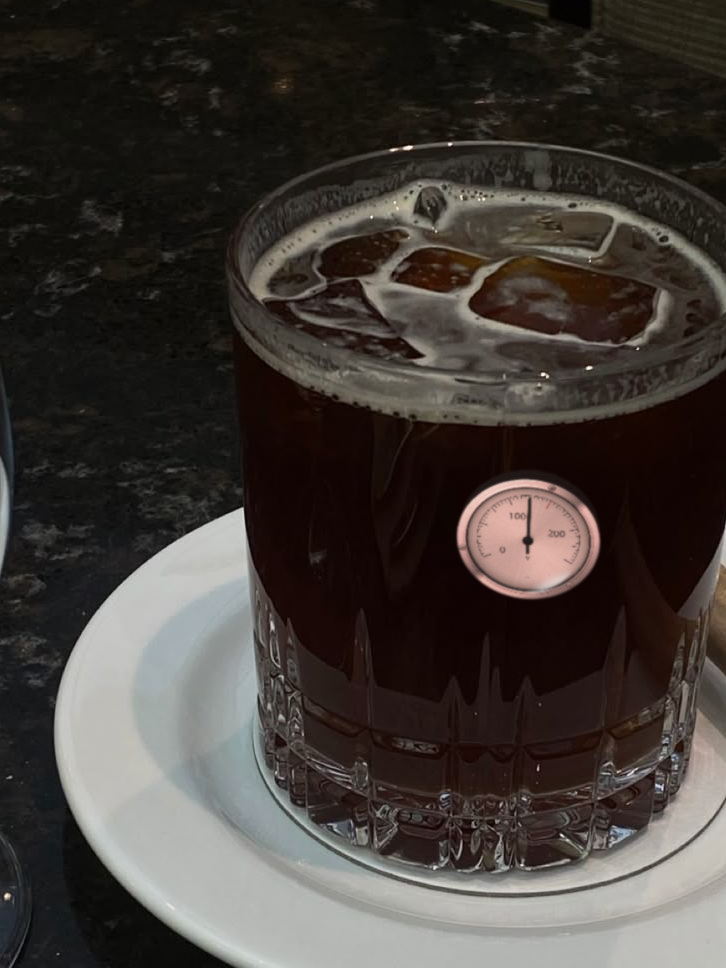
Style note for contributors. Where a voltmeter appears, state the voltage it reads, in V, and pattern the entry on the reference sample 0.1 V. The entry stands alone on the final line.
125 V
